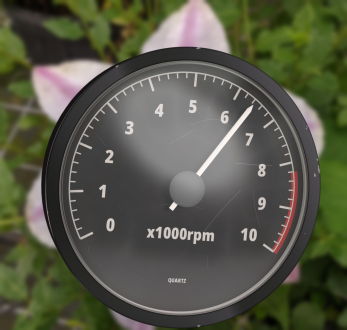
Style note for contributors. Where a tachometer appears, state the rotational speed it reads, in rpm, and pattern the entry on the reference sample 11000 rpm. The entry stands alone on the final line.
6400 rpm
